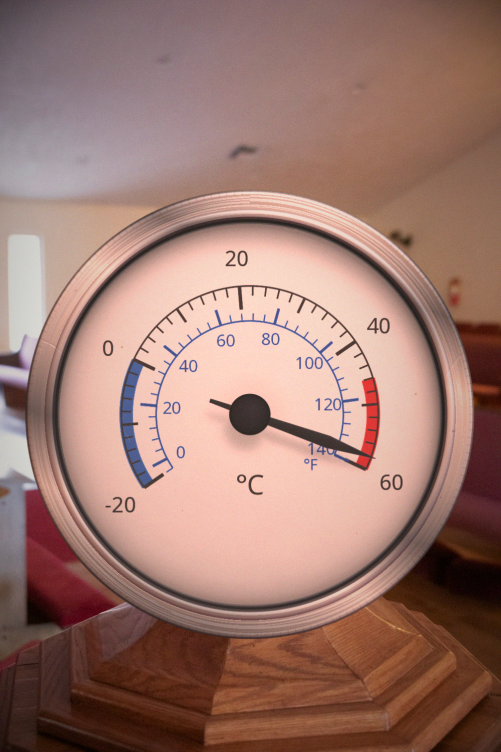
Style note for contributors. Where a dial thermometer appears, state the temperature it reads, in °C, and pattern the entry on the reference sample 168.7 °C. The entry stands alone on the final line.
58 °C
